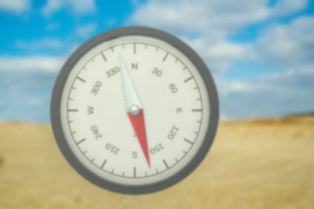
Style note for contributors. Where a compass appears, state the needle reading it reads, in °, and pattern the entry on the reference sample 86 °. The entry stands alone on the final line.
165 °
